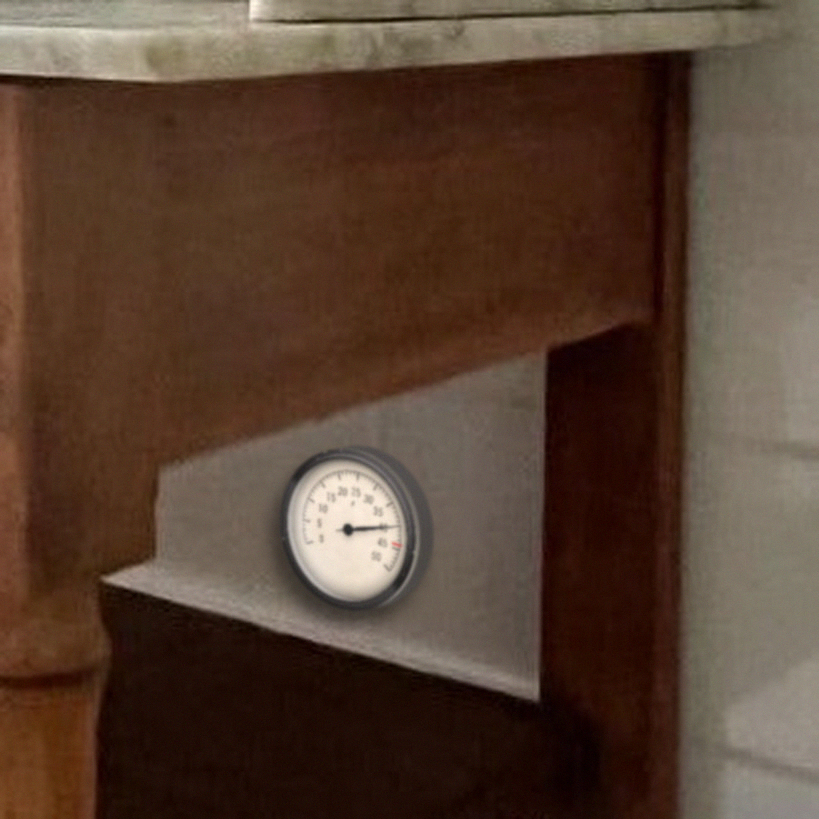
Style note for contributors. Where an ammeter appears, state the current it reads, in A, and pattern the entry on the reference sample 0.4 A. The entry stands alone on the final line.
40 A
